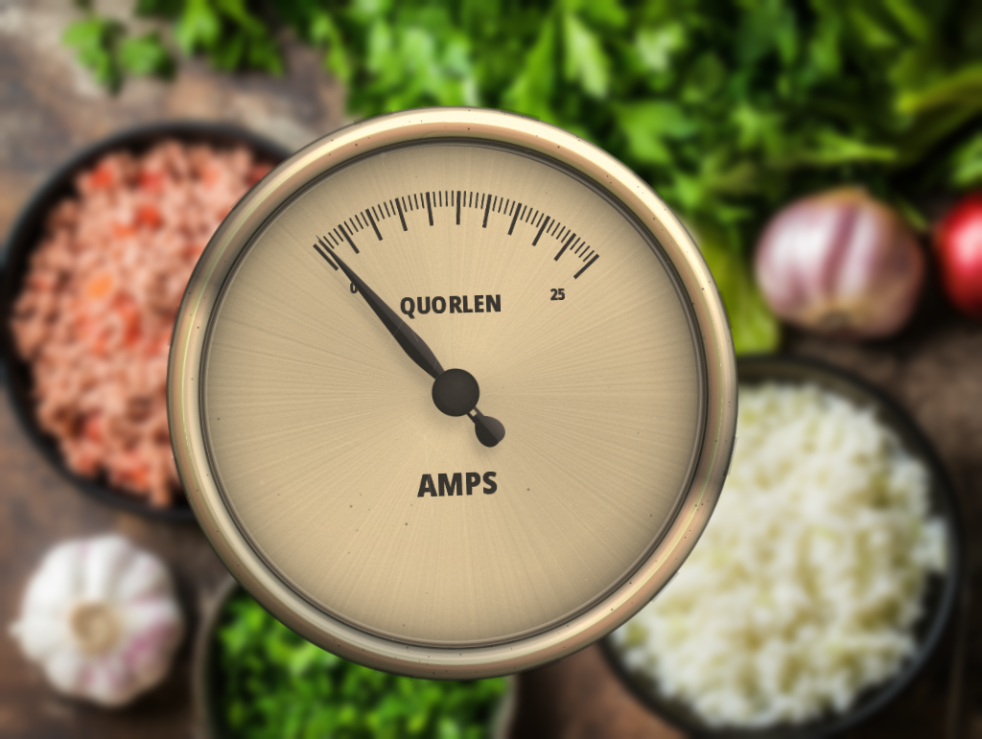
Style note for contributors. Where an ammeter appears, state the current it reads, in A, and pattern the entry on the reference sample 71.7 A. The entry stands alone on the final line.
0.5 A
